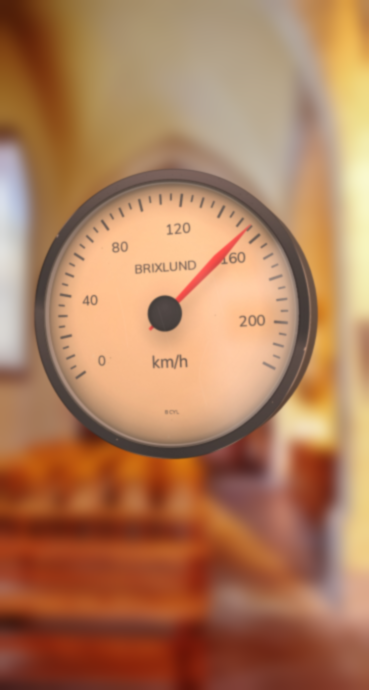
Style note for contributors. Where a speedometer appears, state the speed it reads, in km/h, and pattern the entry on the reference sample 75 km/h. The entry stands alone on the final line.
155 km/h
